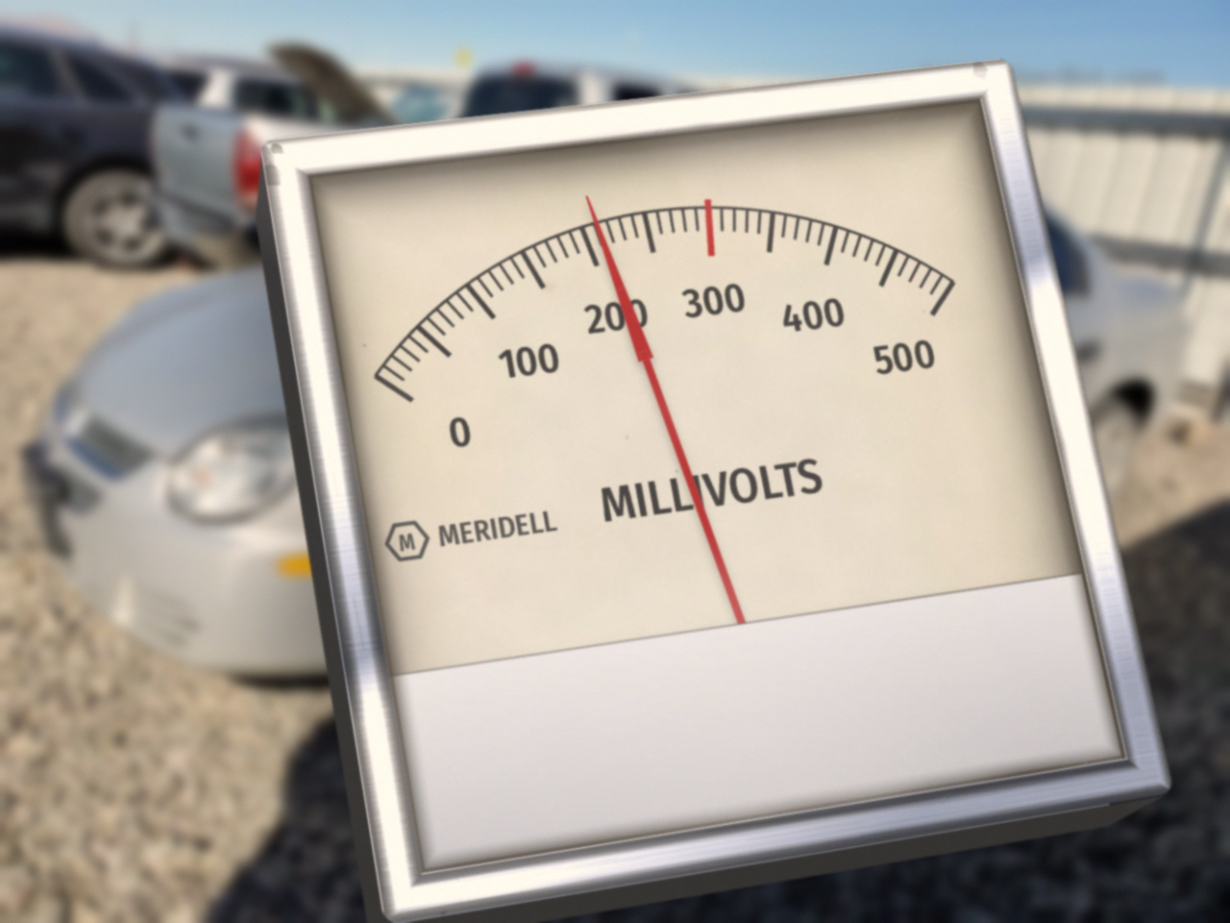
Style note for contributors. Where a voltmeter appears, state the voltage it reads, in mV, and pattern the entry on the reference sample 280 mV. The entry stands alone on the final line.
210 mV
